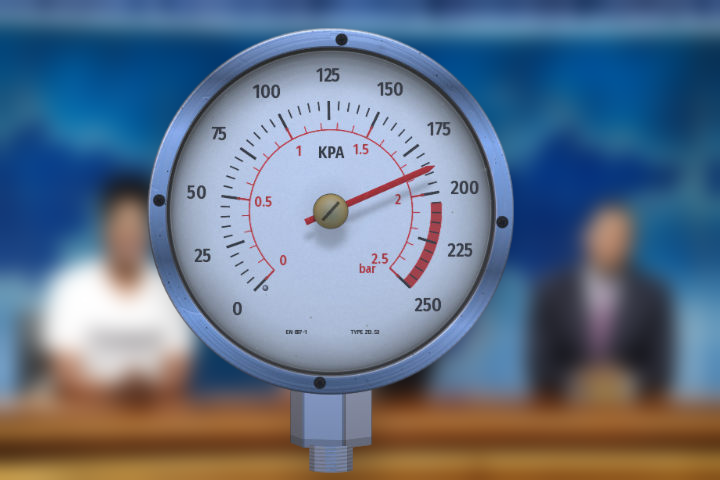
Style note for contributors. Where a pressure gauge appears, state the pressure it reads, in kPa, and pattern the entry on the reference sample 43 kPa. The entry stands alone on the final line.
187.5 kPa
